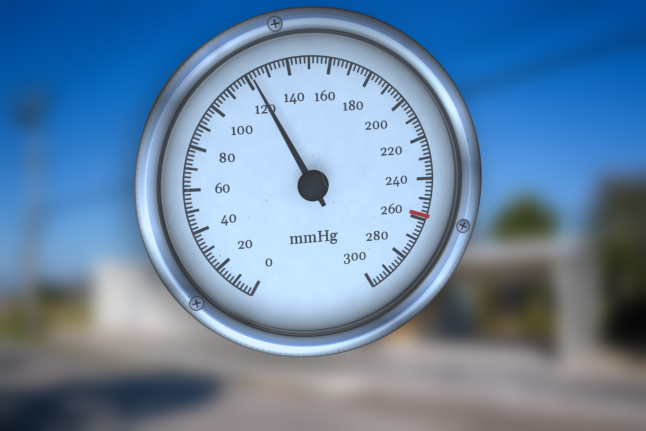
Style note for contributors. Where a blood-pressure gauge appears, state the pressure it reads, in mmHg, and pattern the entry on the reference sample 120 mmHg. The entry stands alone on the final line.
122 mmHg
